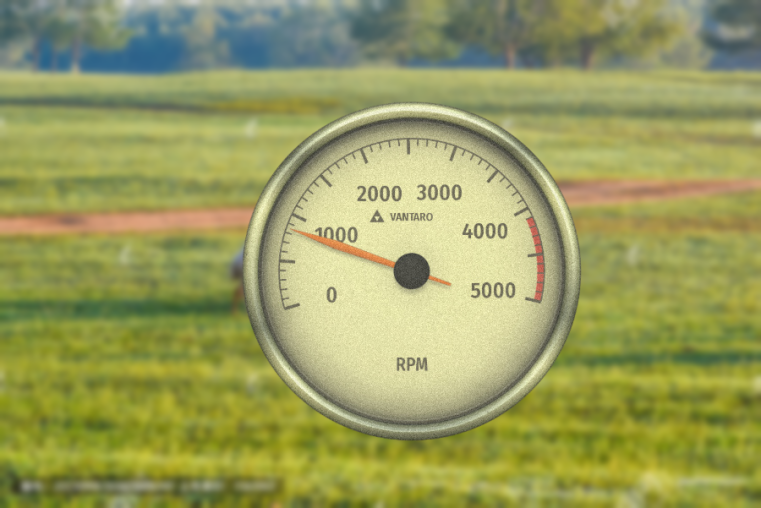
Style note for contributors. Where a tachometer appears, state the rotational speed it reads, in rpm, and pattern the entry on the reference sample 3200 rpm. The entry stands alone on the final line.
850 rpm
